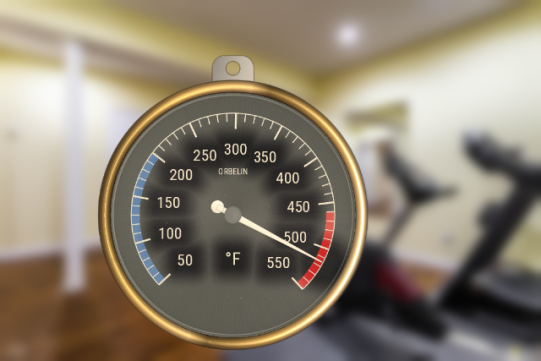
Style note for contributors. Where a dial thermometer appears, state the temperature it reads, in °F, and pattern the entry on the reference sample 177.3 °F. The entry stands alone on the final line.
515 °F
